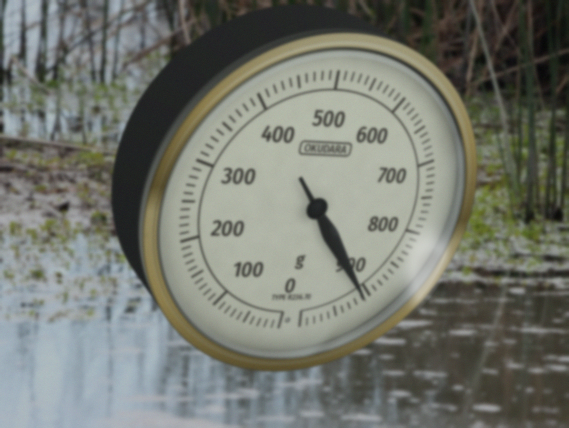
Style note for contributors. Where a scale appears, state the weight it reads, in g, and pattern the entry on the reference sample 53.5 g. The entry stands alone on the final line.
910 g
